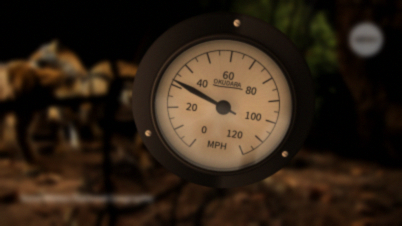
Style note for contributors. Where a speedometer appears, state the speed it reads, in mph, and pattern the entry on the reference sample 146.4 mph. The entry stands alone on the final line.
32.5 mph
